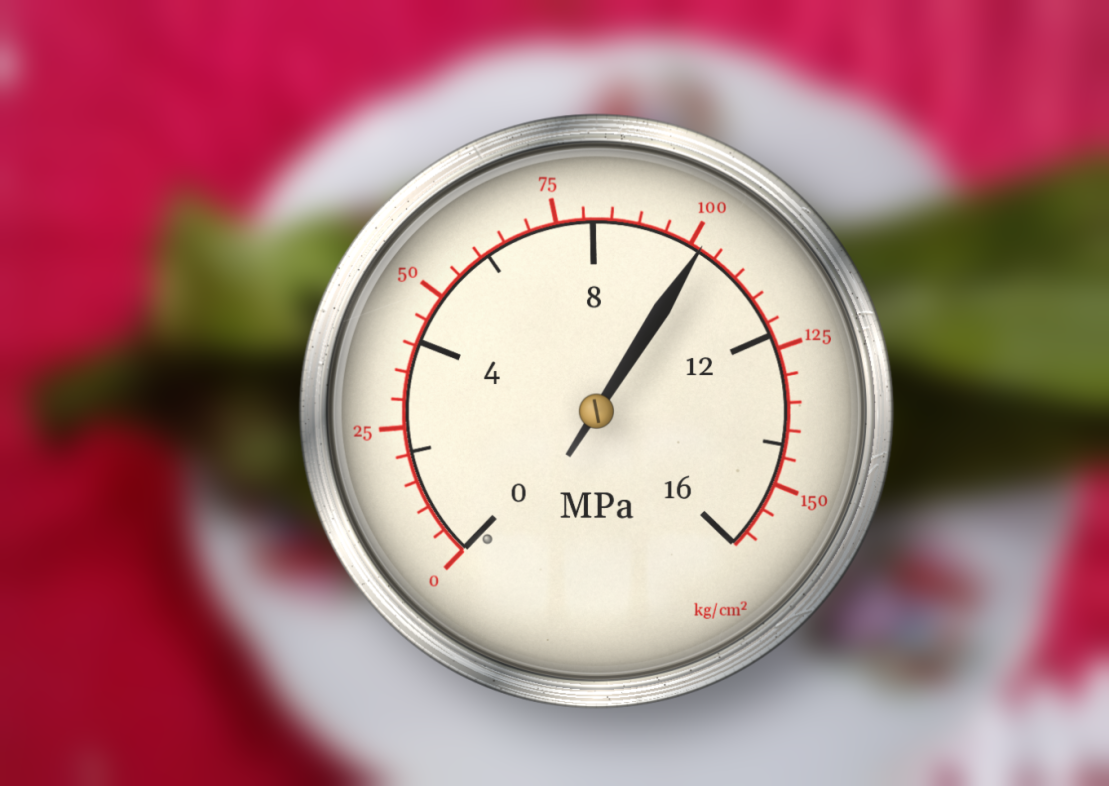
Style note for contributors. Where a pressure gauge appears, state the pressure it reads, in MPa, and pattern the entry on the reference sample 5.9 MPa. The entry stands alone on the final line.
10 MPa
